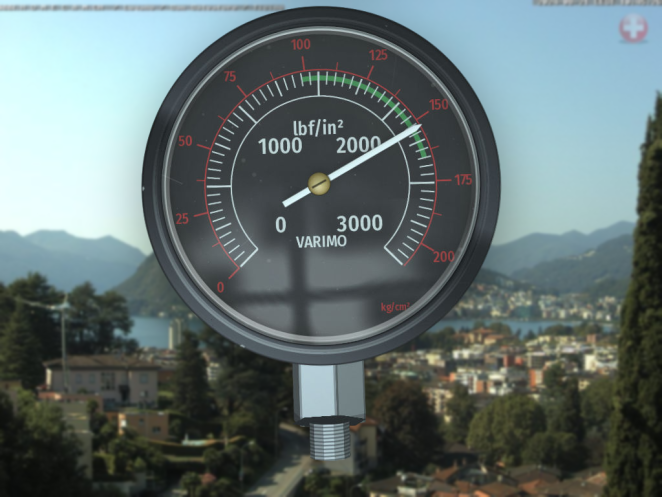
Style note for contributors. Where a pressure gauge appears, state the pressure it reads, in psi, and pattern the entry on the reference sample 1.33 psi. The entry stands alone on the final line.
2175 psi
